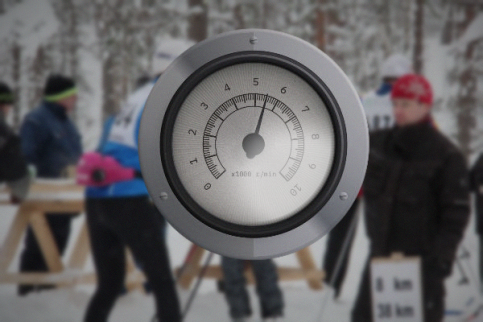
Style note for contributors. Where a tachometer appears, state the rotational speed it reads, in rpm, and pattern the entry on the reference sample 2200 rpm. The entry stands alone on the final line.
5500 rpm
